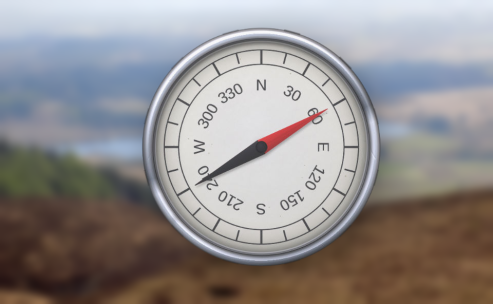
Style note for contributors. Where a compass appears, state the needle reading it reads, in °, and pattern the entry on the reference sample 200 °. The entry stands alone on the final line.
60 °
